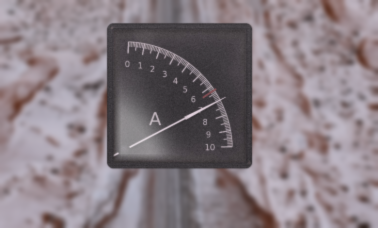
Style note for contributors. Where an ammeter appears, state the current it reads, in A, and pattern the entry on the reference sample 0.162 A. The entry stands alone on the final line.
7 A
